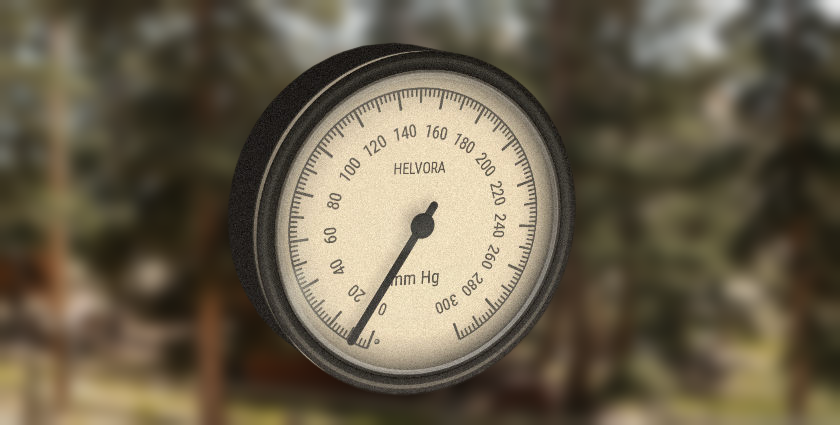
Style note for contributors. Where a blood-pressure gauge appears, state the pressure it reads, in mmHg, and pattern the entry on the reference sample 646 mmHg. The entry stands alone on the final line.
10 mmHg
